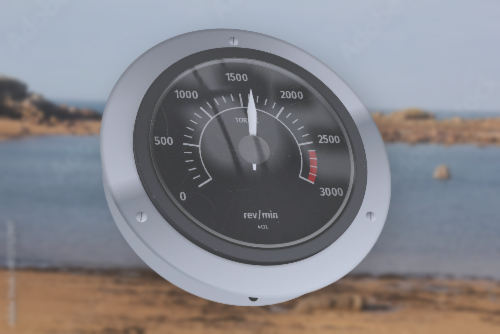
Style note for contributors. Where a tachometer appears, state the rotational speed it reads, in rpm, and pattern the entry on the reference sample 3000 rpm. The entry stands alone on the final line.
1600 rpm
